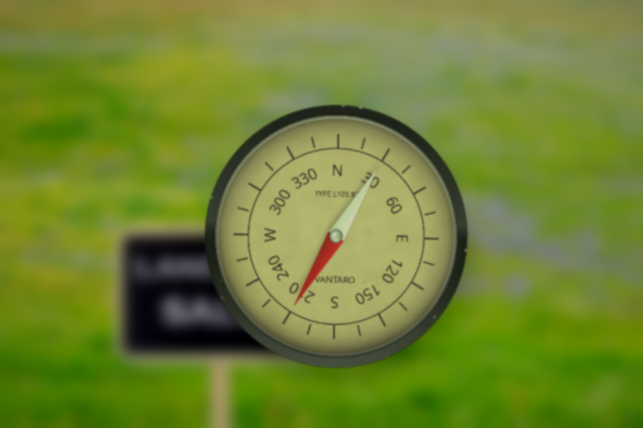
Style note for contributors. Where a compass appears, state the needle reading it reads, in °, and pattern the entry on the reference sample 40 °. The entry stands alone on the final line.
210 °
